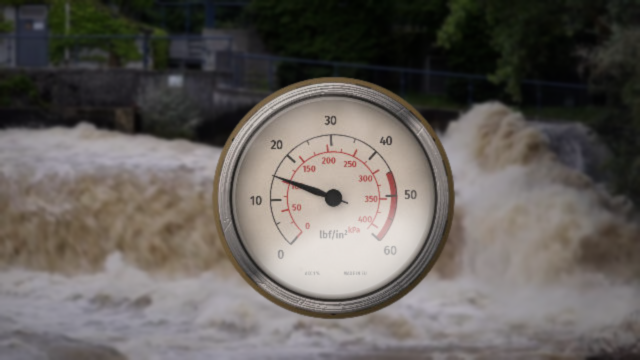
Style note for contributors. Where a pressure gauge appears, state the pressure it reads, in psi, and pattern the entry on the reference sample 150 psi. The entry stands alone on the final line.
15 psi
